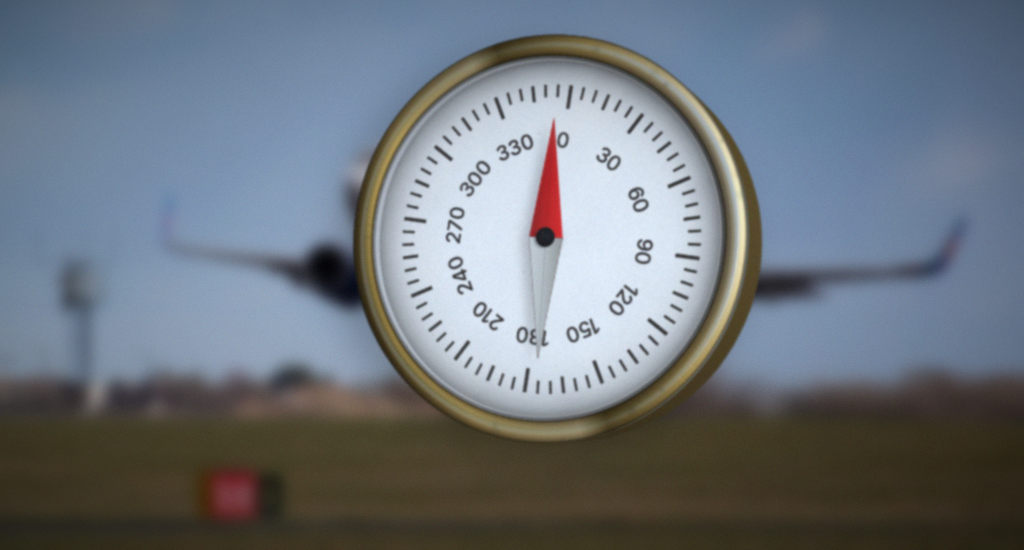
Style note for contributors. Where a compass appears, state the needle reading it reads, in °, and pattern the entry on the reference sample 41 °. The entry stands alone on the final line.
355 °
